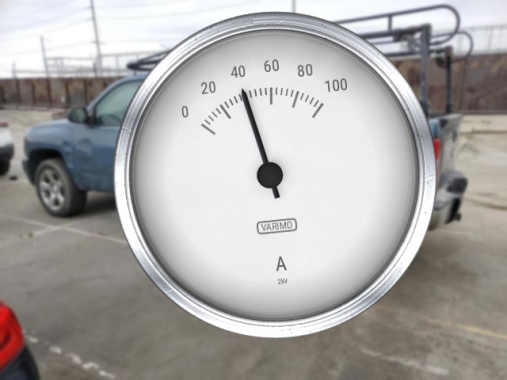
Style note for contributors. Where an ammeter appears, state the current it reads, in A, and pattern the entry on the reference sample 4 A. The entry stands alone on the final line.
40 A
